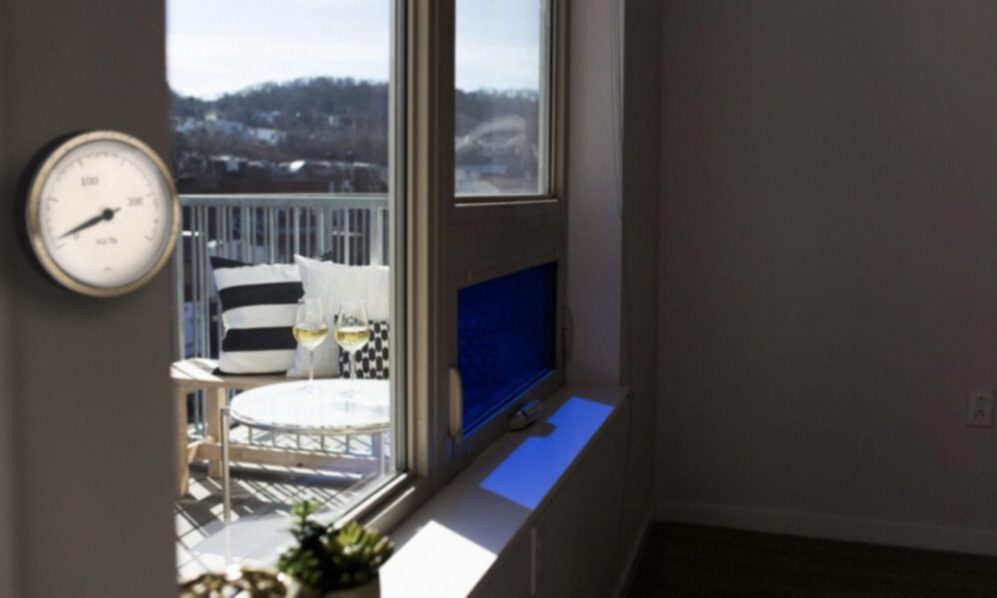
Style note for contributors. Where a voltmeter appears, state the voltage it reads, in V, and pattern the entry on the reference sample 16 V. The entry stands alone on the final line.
10 V
